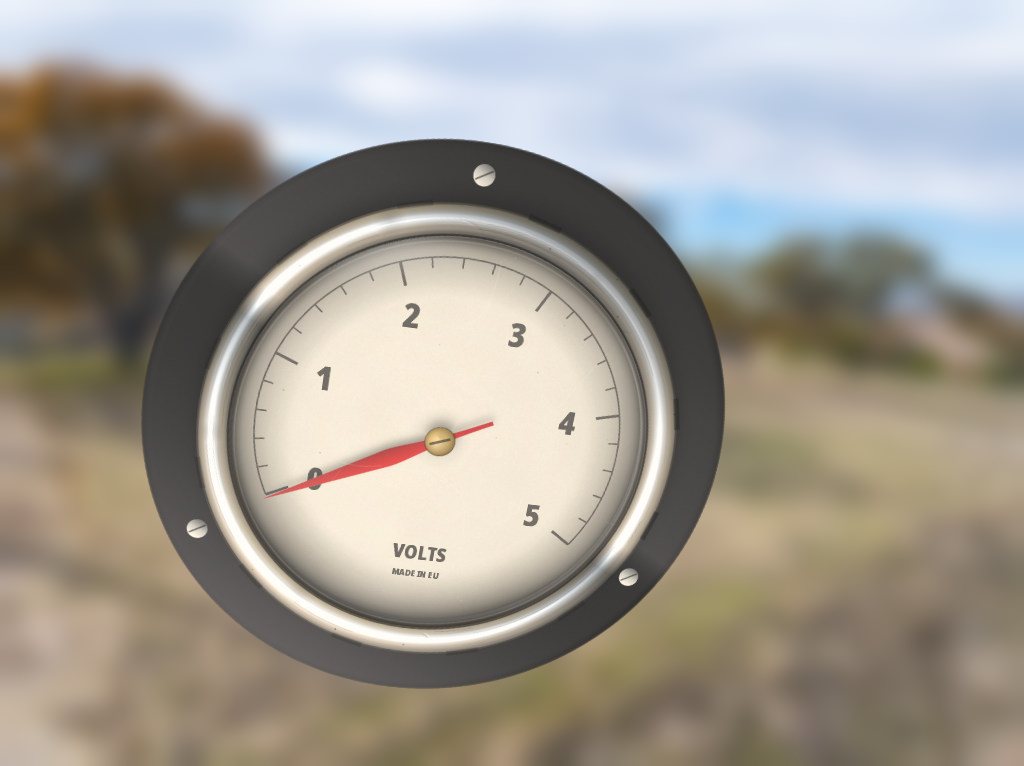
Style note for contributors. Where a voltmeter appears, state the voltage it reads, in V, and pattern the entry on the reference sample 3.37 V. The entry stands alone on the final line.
0 V
